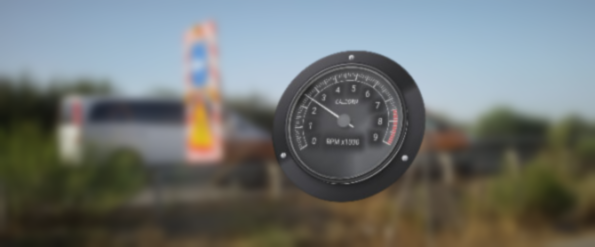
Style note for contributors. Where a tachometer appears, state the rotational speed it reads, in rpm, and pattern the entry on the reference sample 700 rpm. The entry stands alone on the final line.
2500 rpm
